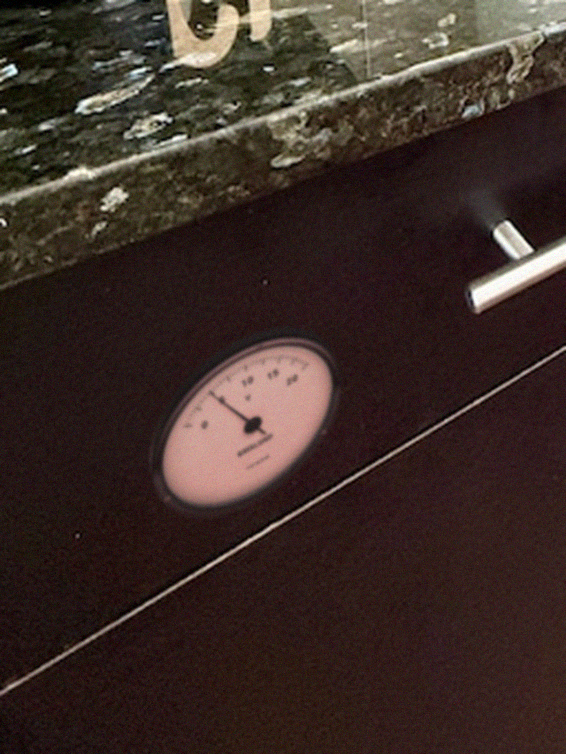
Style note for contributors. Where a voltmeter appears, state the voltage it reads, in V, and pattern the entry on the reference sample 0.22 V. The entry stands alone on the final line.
5 V
